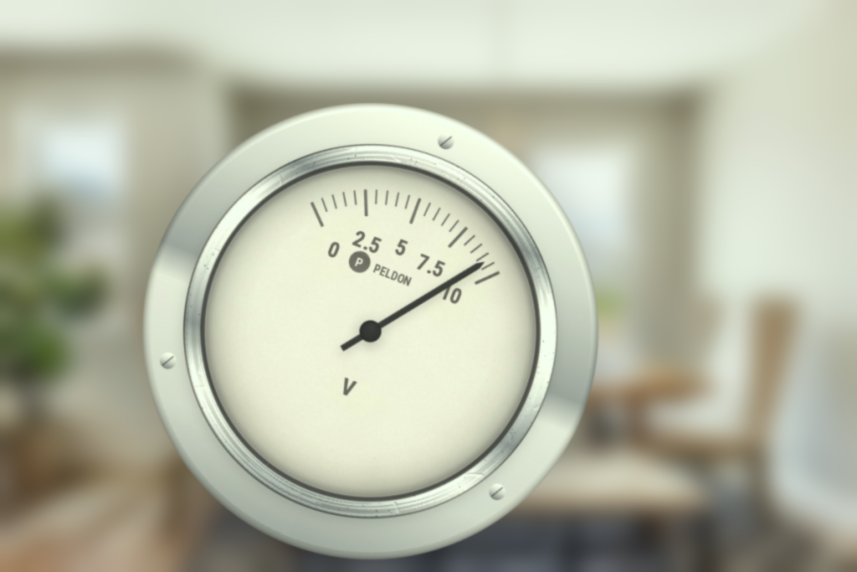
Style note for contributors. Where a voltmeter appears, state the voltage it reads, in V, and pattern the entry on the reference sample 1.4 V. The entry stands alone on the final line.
9.25 V
